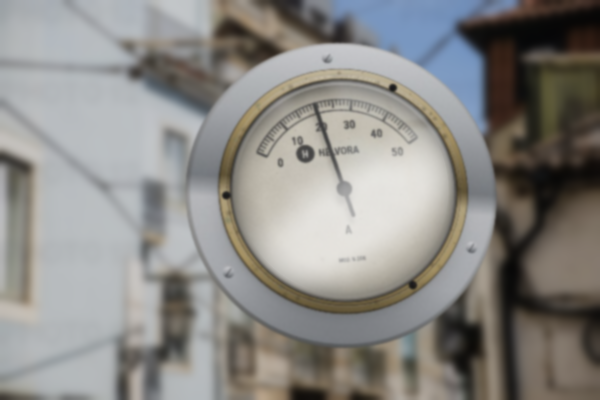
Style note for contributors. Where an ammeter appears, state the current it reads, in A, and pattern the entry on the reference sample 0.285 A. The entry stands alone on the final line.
20 A
